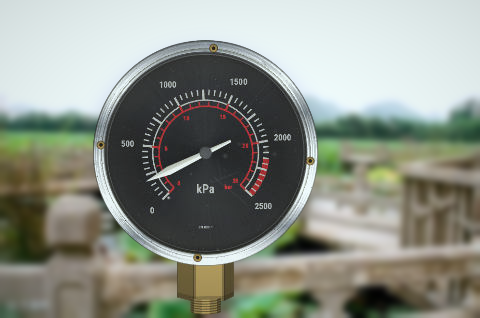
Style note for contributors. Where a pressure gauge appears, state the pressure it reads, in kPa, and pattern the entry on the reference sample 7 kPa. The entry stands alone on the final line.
200 kPa
